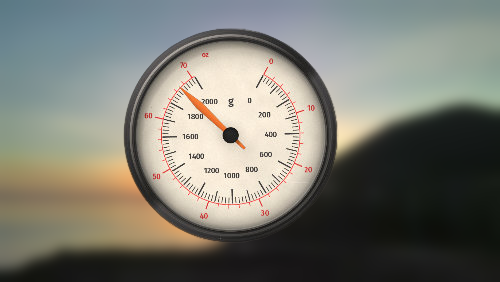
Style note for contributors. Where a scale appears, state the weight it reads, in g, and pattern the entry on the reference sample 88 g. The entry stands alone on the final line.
1900 g
